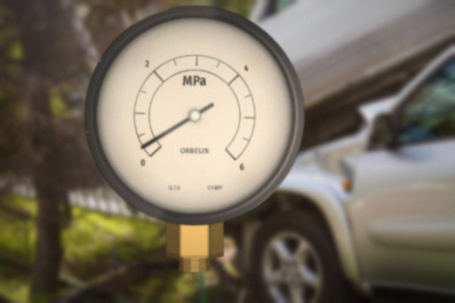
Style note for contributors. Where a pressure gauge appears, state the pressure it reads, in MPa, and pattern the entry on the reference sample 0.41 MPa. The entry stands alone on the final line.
0.25 MPa
